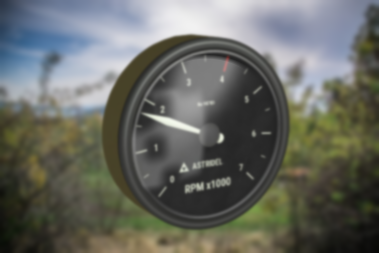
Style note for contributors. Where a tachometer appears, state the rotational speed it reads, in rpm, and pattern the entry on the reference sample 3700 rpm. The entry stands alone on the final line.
1750 rpm
